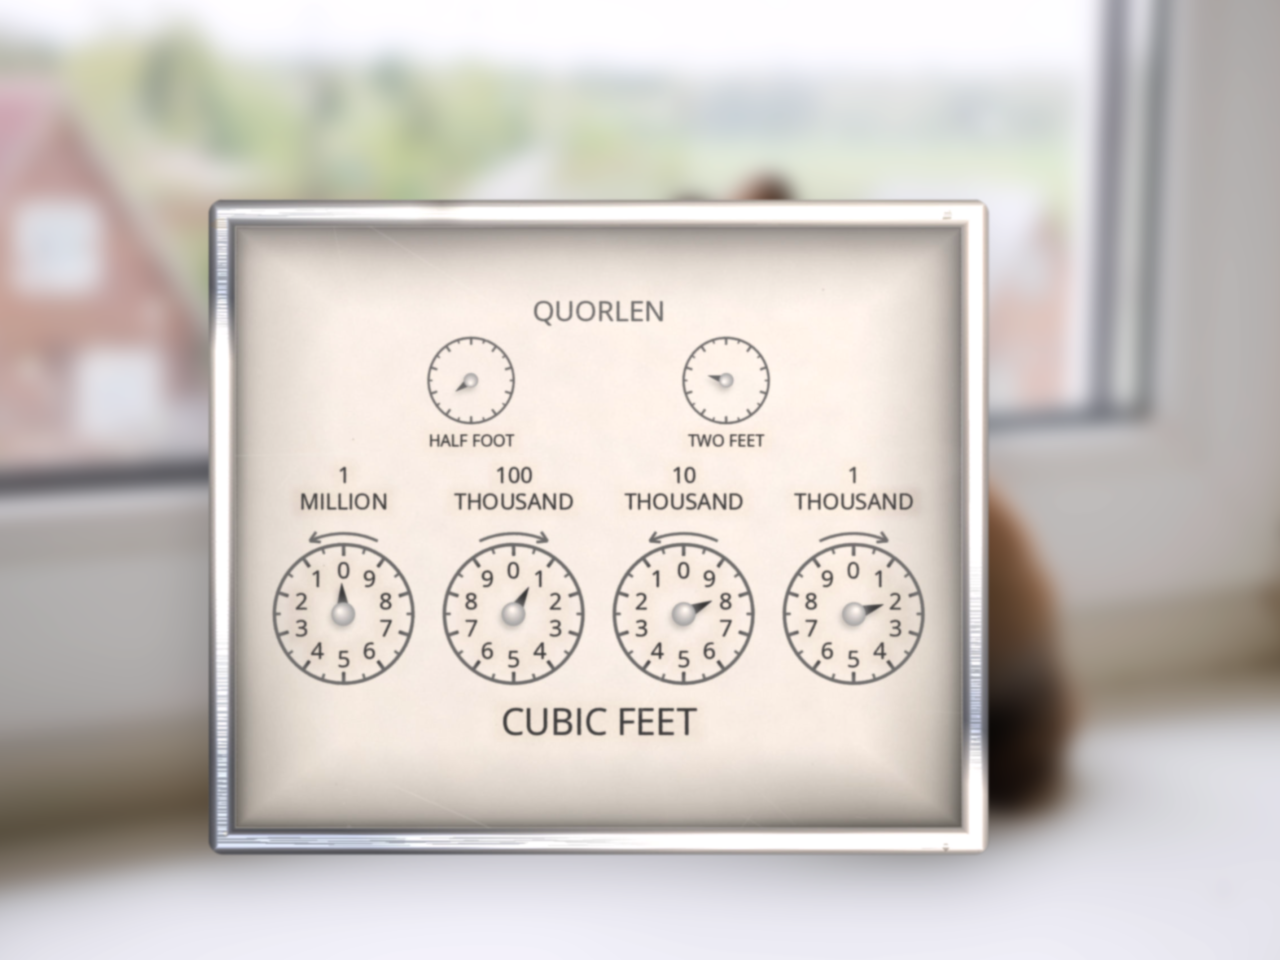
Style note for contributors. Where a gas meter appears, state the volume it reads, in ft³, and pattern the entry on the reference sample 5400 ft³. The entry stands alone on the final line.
8200 ft³
